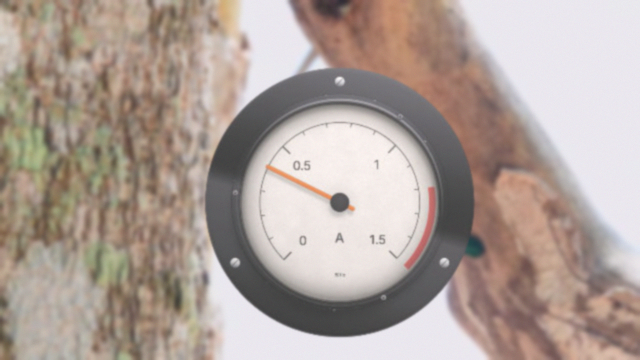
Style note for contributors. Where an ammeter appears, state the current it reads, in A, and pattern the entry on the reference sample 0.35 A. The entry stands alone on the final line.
0.4 A
